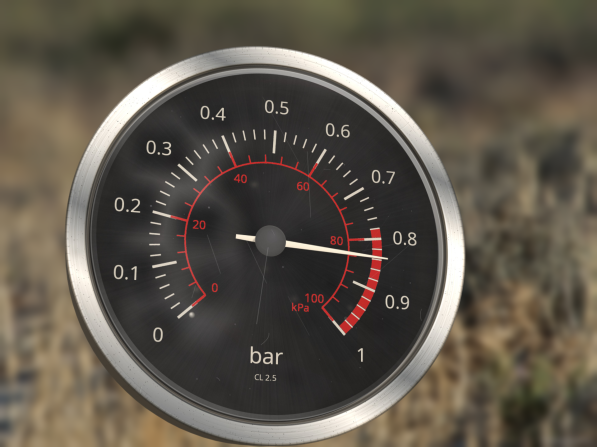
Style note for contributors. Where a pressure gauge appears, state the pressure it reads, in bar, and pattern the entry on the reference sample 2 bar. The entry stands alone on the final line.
0.84 bar
